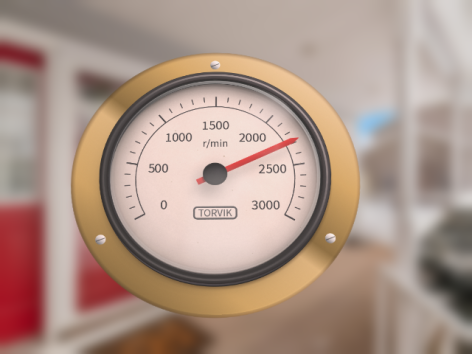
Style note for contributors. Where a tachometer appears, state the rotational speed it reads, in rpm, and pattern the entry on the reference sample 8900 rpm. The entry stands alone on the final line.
2300 rpm
